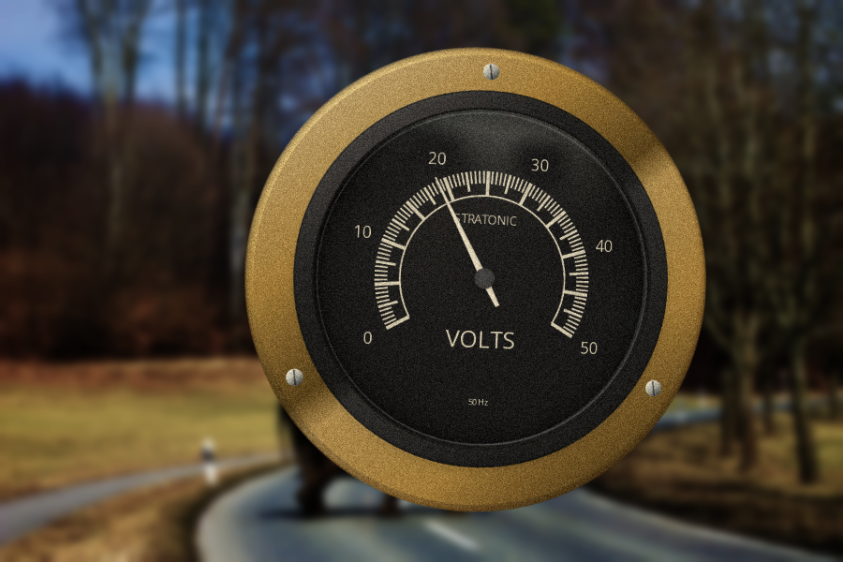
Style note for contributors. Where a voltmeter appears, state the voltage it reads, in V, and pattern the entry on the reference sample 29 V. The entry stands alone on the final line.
19 V
